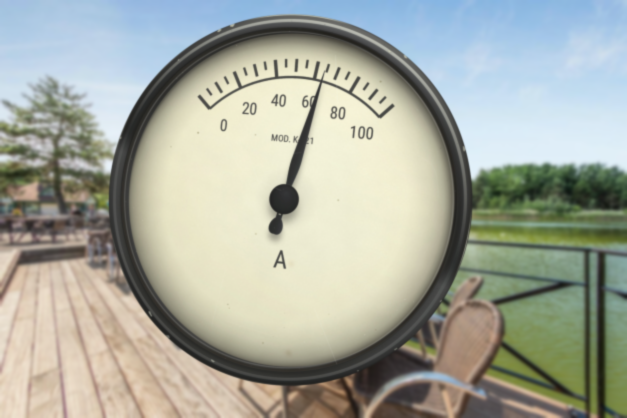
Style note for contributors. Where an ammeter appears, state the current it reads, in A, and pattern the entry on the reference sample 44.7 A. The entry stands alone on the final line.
65 A
